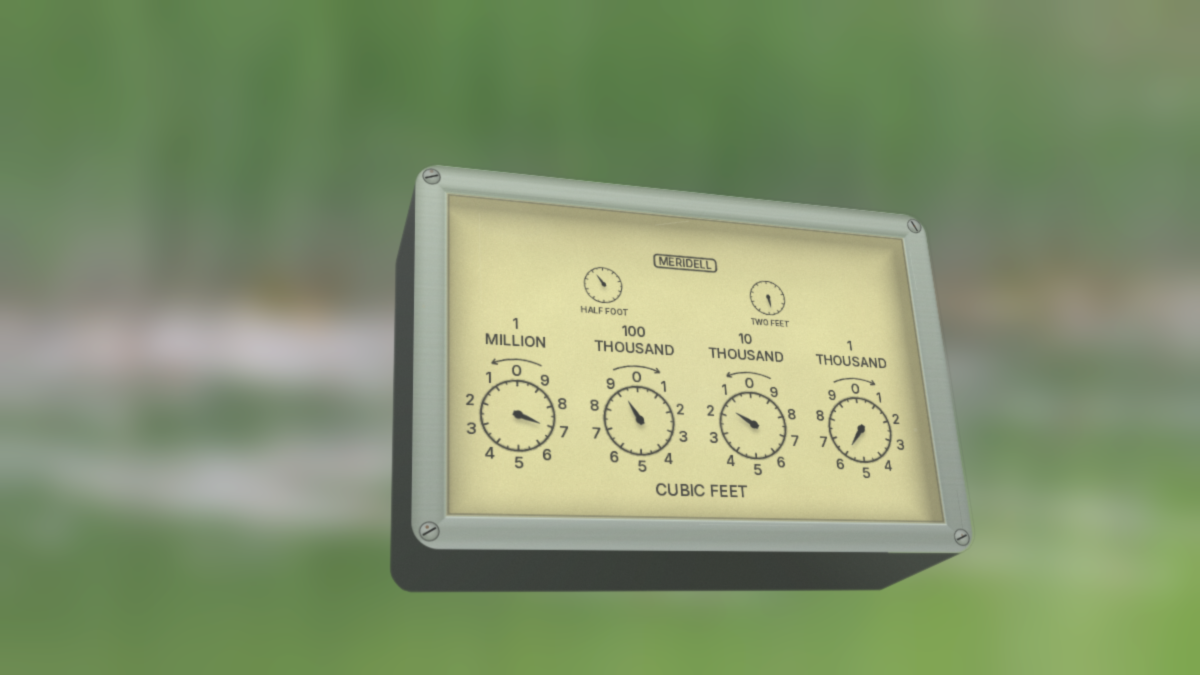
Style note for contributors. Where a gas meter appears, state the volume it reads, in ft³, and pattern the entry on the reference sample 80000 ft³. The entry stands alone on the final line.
691600 ft³
